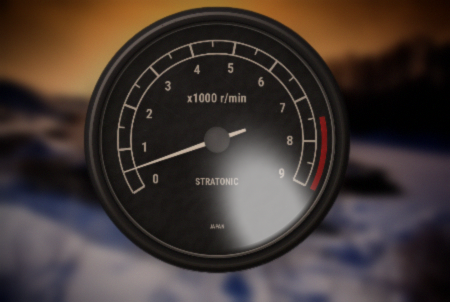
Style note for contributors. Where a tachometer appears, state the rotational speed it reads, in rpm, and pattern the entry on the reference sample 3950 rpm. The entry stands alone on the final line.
500 rpm
